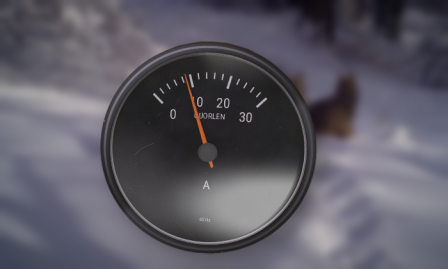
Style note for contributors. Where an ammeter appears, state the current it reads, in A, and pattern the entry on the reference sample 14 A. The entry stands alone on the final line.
9 A
